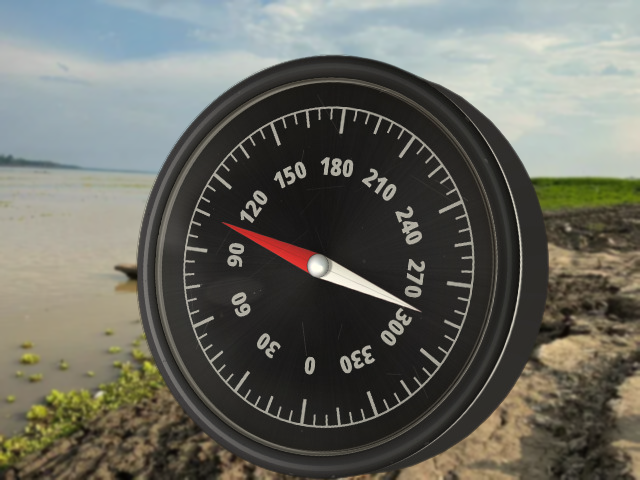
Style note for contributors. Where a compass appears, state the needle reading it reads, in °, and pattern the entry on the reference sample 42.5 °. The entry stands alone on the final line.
105 °
